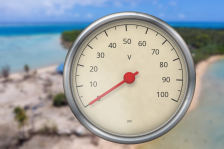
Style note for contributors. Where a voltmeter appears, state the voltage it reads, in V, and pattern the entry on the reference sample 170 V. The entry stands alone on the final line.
0 V
